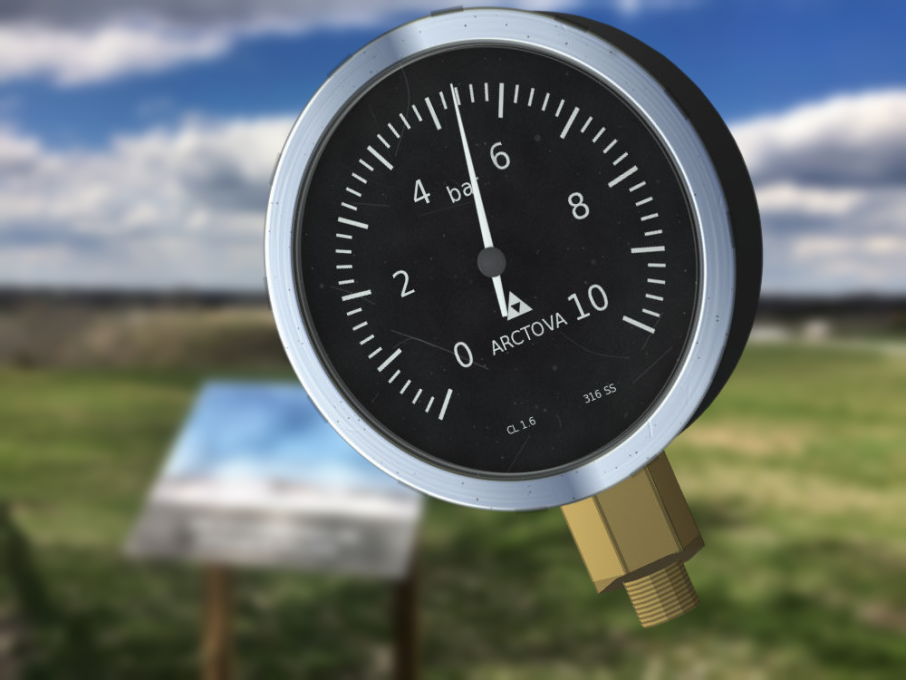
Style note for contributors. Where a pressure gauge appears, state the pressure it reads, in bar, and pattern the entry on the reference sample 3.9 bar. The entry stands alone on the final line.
5.4 bar
